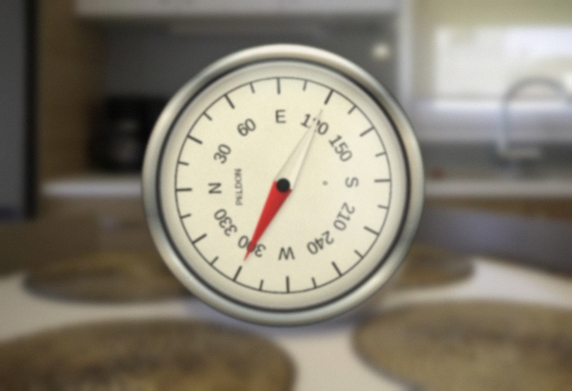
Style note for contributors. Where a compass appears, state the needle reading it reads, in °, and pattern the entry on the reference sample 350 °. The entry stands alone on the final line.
300 °
